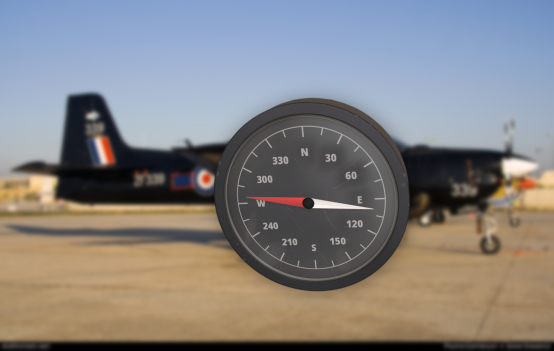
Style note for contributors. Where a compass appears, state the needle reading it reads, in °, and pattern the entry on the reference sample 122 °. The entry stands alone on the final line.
277.5 °
